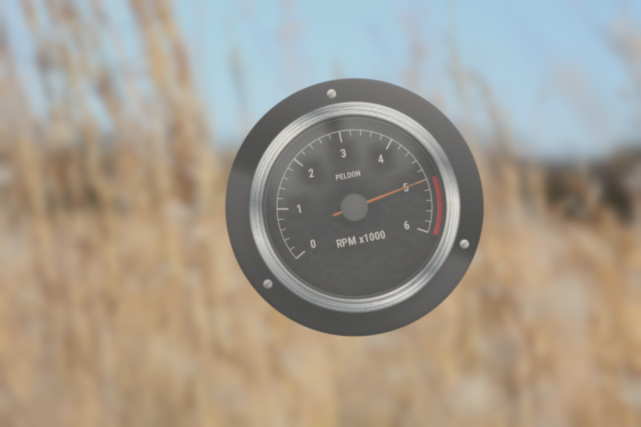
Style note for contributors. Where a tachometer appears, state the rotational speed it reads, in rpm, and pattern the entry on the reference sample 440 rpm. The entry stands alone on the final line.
5000 rpm
